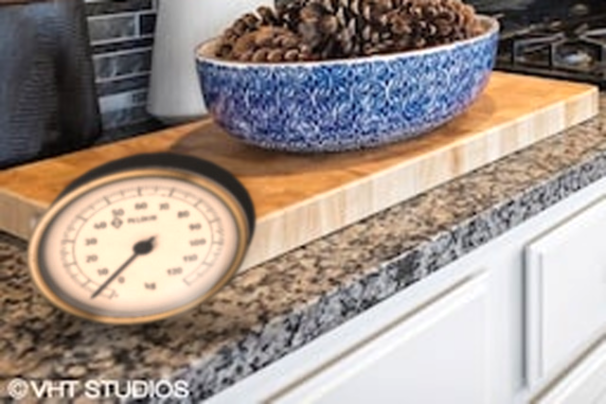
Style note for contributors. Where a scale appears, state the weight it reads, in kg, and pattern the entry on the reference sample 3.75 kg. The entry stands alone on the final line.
5 kg
